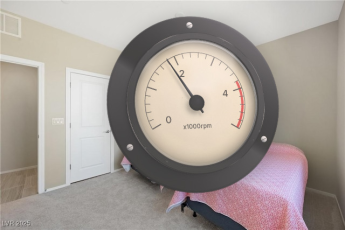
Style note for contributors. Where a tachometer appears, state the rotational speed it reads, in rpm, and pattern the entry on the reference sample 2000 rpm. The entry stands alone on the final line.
1800 rpm
